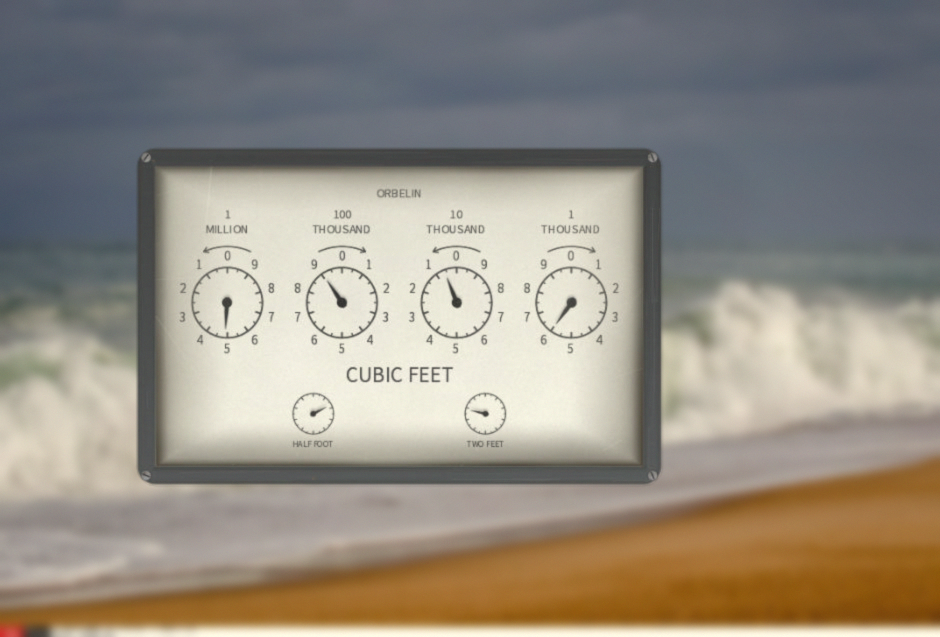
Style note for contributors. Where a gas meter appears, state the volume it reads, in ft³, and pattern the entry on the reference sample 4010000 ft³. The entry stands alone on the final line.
490600 ft³
